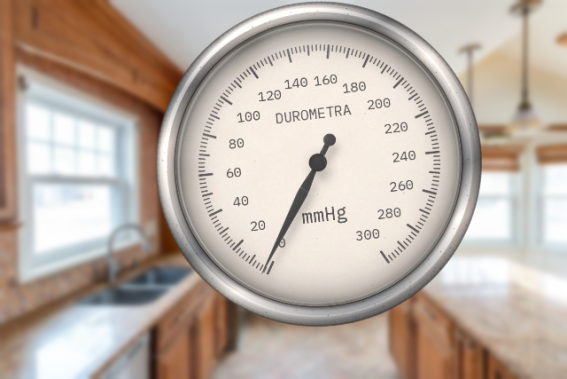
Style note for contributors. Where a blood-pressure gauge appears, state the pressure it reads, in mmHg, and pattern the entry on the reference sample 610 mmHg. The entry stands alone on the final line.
2 mmHg
